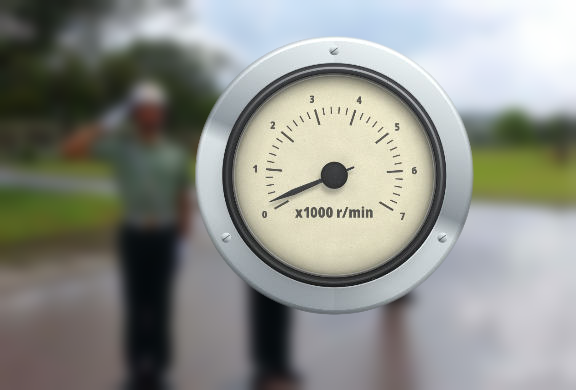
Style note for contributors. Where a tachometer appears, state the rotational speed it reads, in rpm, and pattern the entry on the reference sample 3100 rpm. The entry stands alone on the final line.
200 rpm
